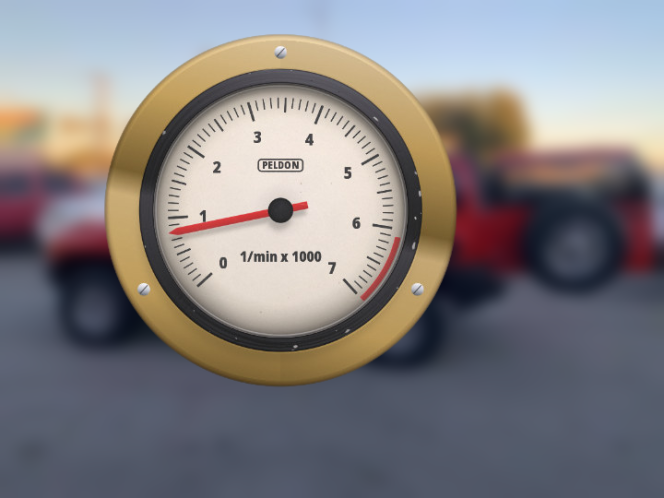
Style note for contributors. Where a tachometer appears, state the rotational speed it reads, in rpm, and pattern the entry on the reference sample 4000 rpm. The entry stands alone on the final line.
800 rpm
